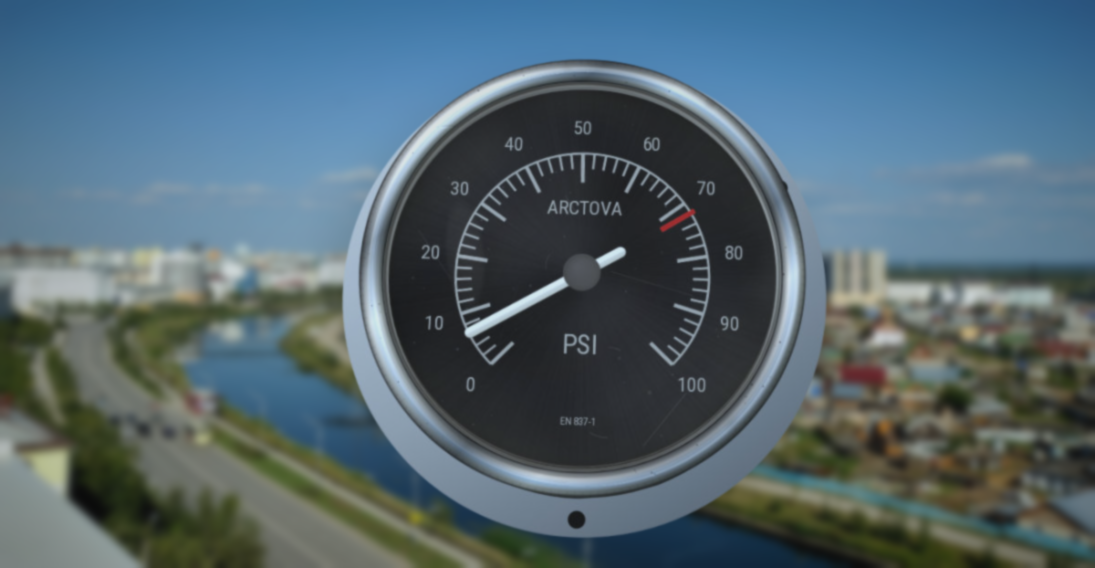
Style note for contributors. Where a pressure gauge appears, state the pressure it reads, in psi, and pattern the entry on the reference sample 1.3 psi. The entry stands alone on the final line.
6 psi
